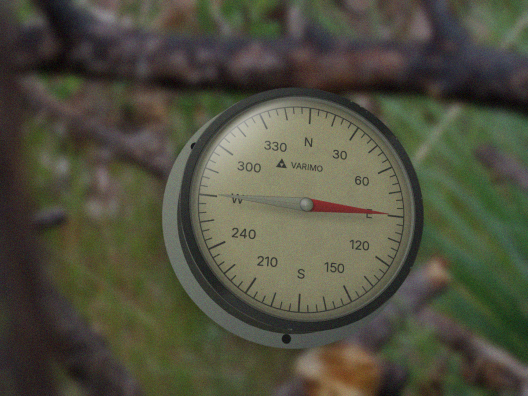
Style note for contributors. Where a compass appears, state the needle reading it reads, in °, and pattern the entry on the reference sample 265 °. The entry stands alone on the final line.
90 °
